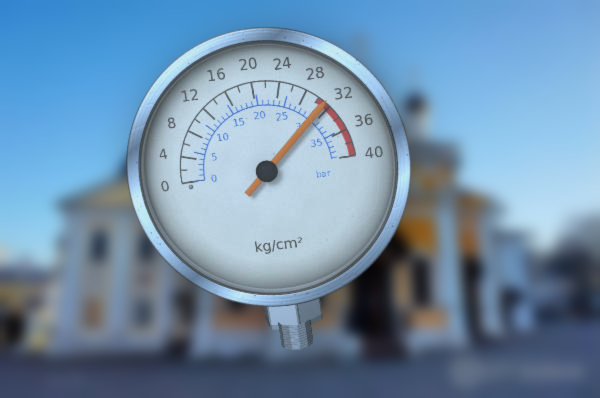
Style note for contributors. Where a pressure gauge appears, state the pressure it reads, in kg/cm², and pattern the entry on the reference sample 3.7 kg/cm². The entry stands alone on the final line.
31 kg/cm²
